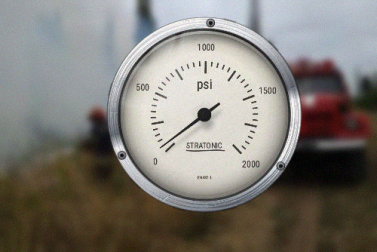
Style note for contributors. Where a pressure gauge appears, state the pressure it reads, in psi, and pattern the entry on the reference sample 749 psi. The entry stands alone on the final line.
50 psi
